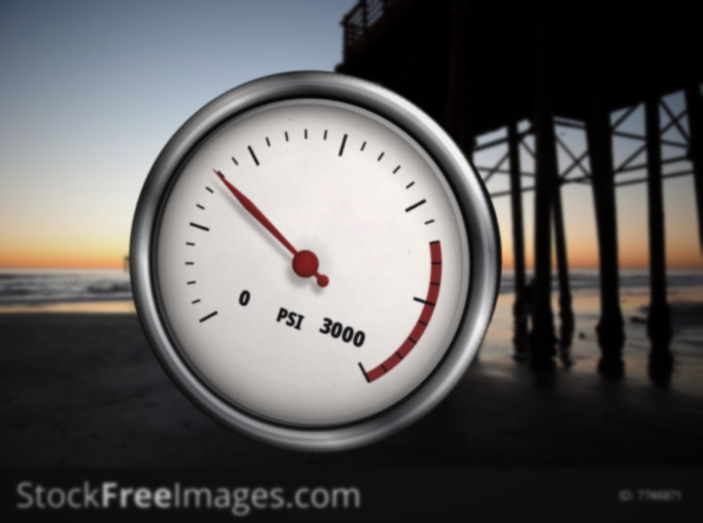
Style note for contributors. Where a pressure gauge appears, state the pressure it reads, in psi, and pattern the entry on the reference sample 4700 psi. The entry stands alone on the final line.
800 psi
